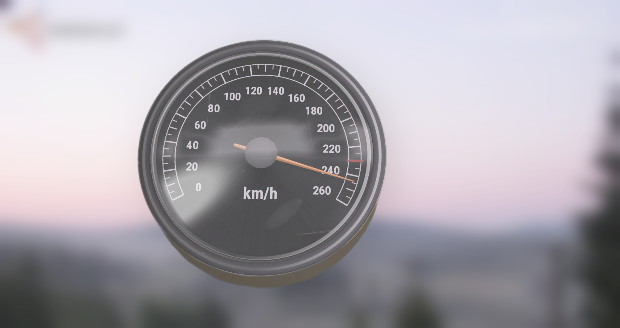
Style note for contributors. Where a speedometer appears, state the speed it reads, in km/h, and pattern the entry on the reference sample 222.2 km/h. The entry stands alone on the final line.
245 km/h
